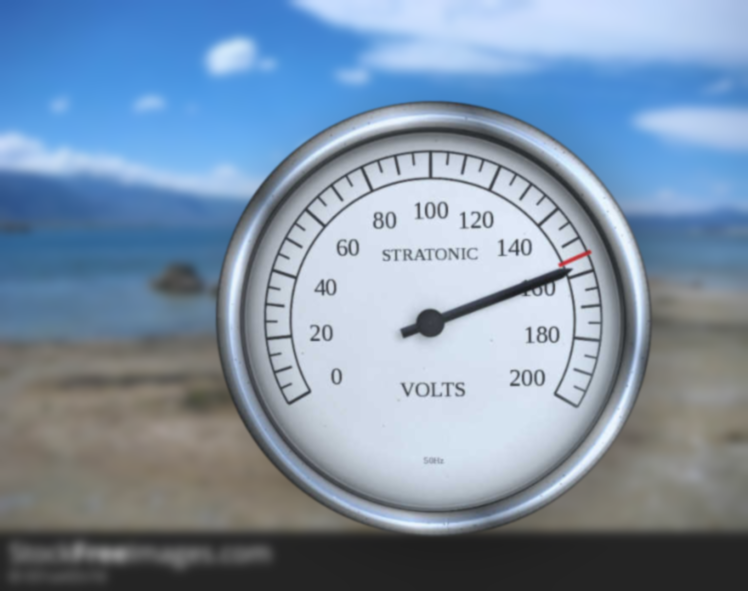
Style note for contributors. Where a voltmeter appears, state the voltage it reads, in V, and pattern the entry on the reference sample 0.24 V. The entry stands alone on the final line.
157.5 V
